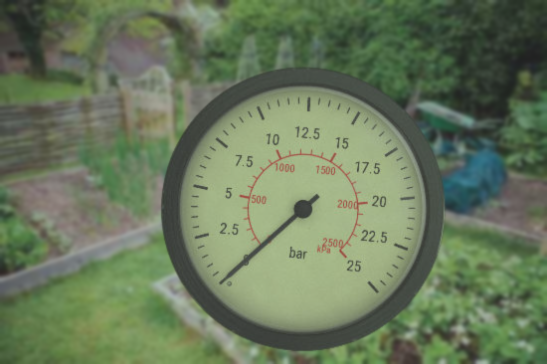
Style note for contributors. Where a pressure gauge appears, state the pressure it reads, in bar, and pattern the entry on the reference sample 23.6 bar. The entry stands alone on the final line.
0 bar
